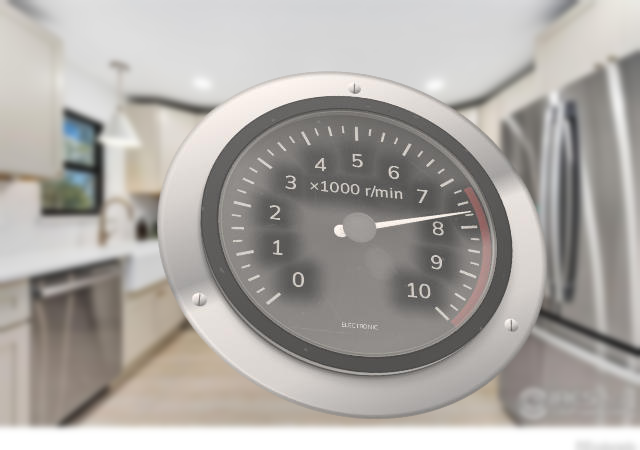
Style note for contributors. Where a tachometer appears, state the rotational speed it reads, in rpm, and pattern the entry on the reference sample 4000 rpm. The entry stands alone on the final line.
7750 rpm
